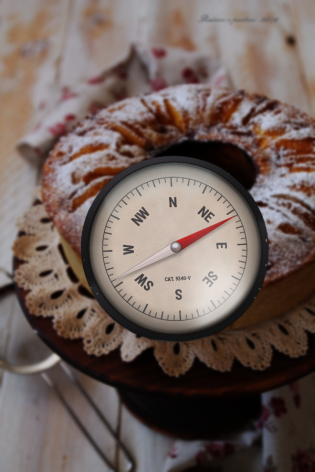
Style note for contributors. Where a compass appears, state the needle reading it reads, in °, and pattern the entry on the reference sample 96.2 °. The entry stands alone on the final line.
65 °
